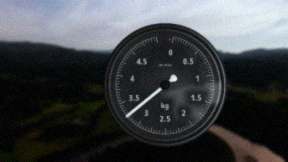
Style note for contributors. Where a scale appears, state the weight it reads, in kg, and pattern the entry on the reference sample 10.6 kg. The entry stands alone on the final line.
3.25 kg
